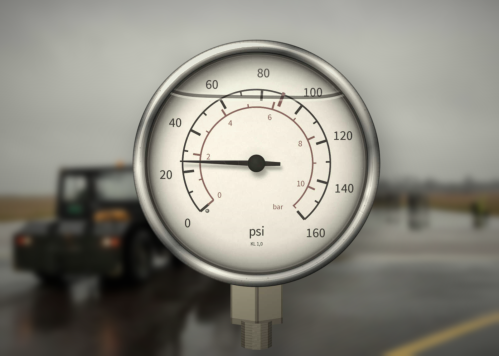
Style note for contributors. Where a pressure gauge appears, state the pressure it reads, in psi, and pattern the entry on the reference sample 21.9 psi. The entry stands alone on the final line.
25 psi
